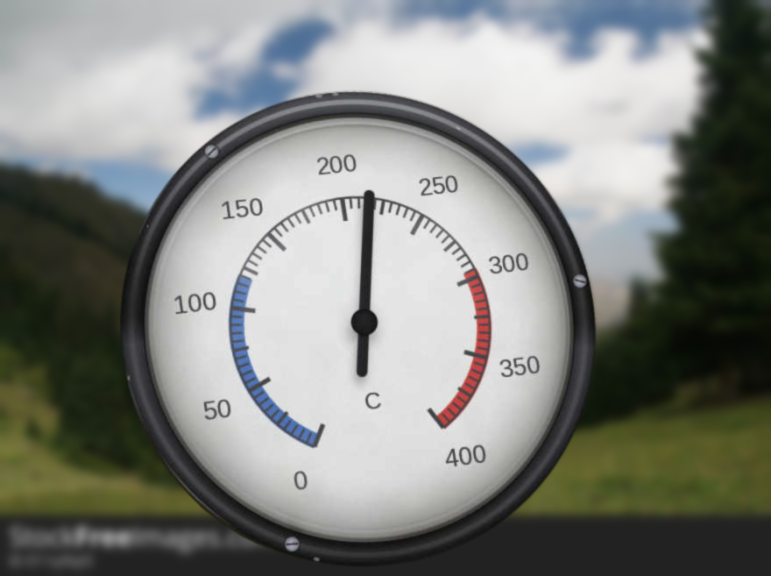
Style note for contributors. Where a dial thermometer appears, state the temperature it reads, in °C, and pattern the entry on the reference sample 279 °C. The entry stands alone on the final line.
215 °C
